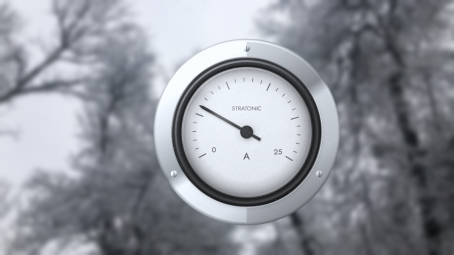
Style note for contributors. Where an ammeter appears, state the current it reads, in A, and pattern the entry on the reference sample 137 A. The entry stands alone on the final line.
6 A
